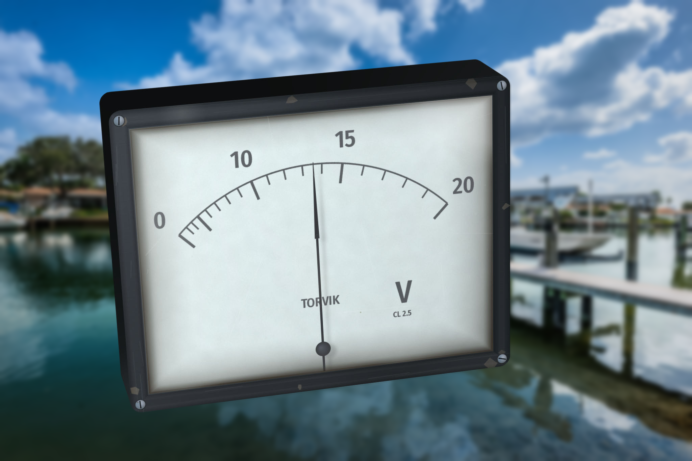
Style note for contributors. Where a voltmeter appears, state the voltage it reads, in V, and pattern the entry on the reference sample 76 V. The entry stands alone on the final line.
13.5 V
